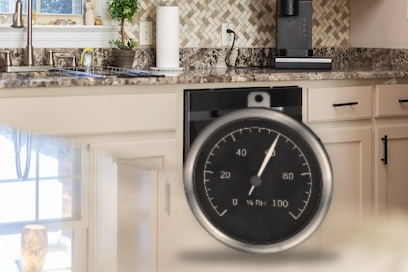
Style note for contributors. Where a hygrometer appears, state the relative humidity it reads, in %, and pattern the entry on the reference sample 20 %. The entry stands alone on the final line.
60 %
